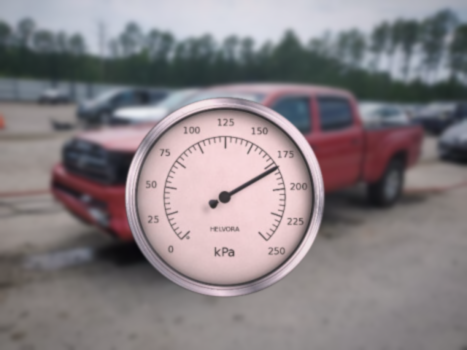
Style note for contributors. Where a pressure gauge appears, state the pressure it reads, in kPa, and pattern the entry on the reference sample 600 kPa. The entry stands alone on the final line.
180 kPa
